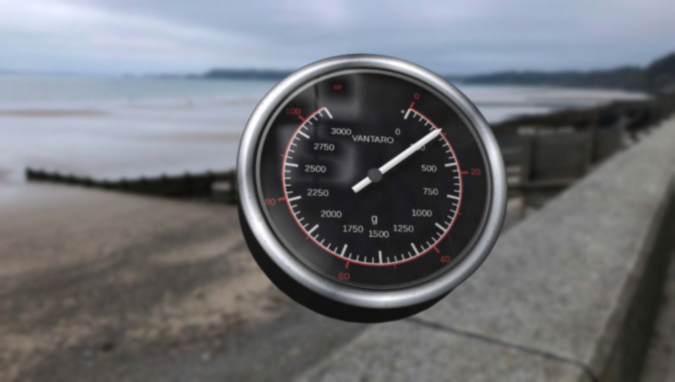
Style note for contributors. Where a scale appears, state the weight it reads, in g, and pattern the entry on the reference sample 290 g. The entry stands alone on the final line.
250 g
